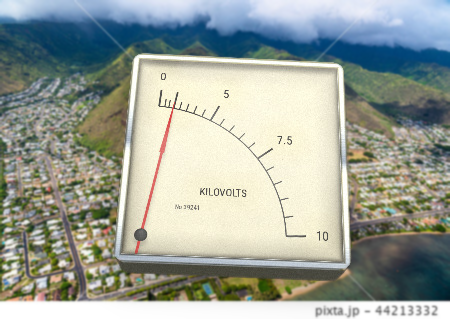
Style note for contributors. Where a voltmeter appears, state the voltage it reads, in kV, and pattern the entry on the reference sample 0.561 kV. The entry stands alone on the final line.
2.5 kV
